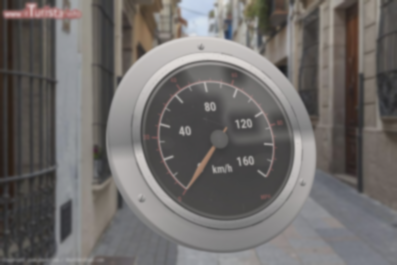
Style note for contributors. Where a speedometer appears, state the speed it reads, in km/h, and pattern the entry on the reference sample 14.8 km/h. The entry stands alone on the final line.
0 km/h
